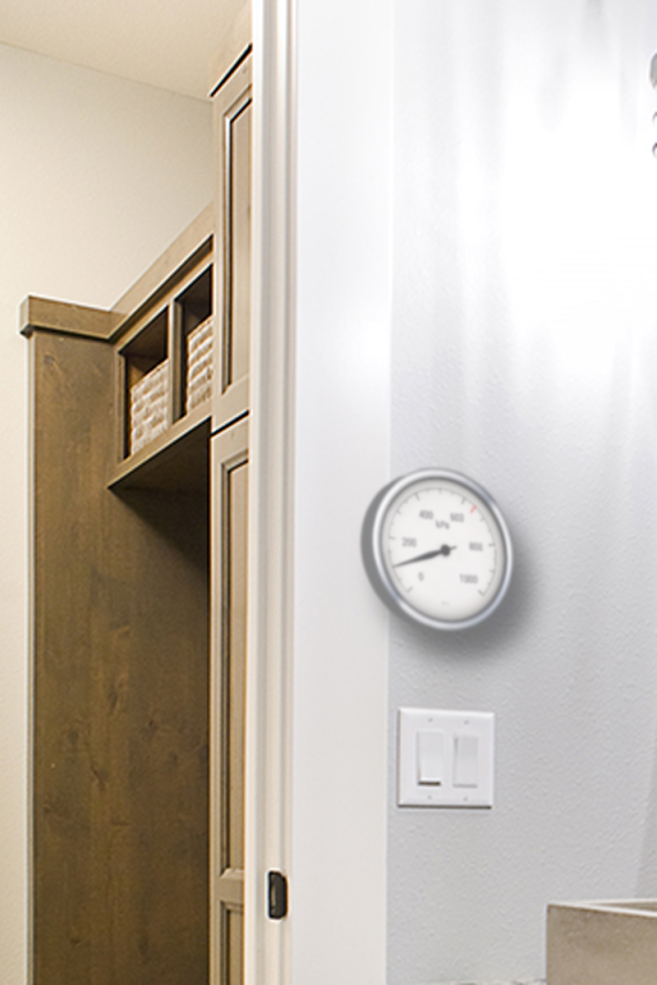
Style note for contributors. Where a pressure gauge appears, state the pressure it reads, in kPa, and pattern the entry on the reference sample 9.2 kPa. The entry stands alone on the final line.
100 kPa
